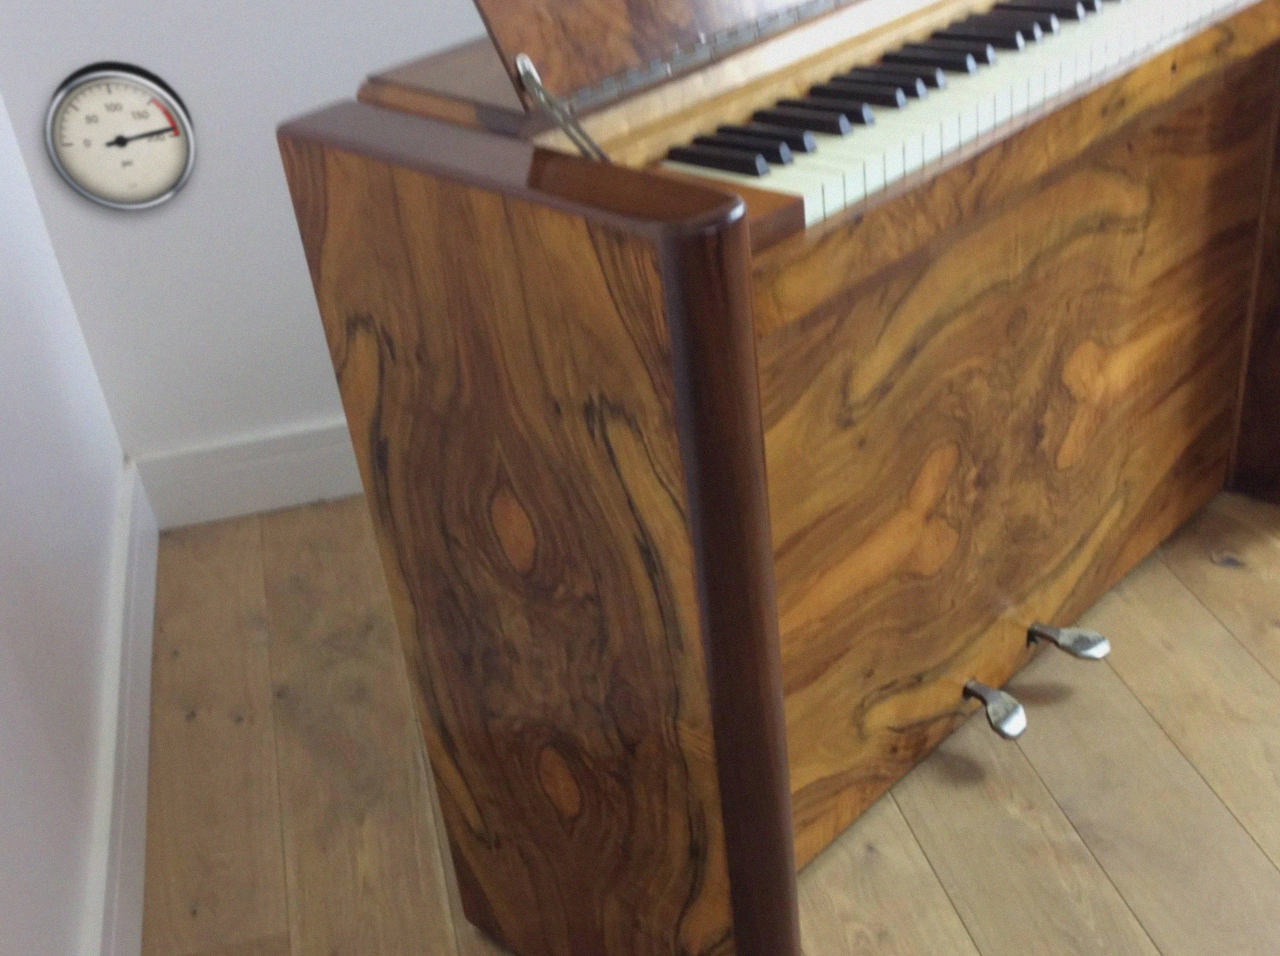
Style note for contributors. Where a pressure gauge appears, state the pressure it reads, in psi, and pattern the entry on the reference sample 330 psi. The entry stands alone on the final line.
190 psi
